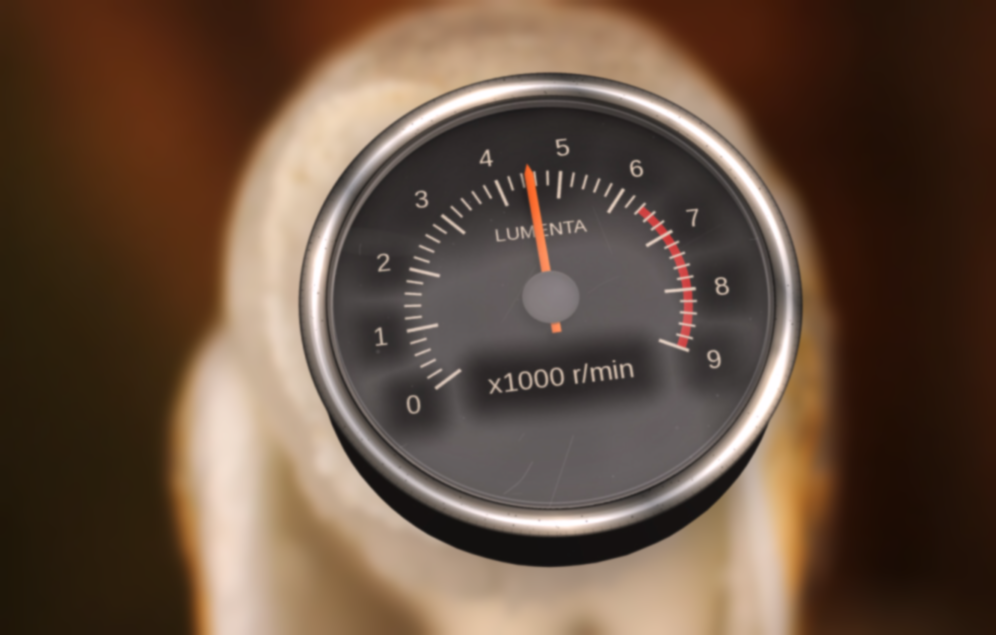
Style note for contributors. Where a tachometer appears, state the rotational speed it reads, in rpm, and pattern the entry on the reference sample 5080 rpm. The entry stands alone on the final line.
4500 rpm
